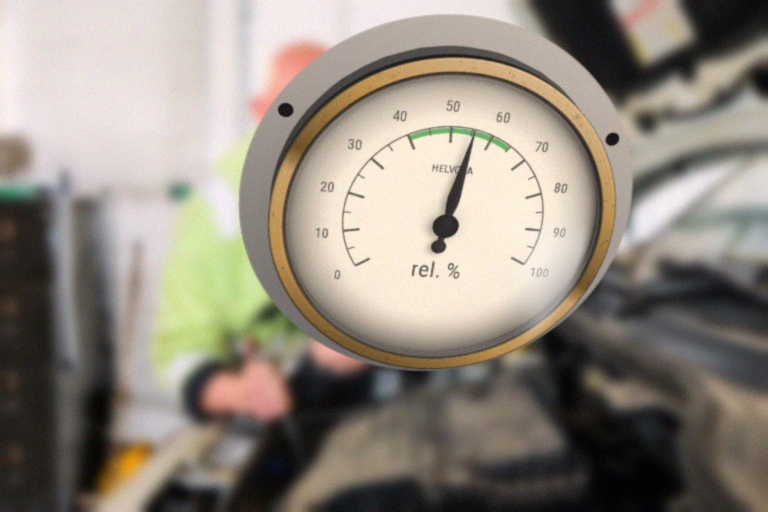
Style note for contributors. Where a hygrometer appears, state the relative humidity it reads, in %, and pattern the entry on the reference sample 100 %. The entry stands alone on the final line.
55 %
